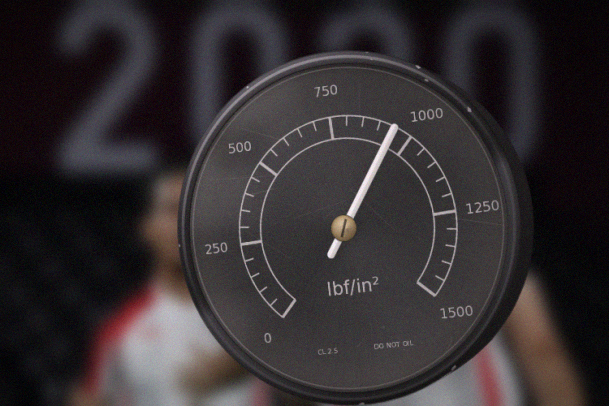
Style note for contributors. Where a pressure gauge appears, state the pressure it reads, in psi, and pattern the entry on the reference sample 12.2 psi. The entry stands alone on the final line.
950 psi
